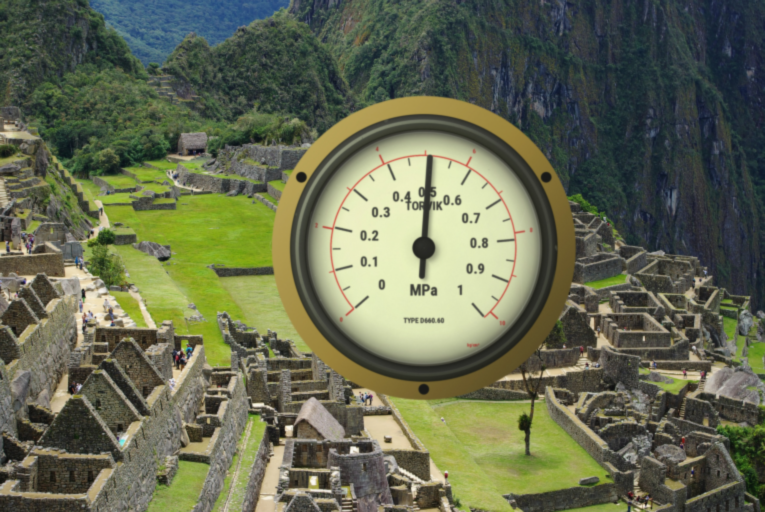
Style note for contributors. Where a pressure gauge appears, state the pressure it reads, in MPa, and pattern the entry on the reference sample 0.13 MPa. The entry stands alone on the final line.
0.5 MPa
